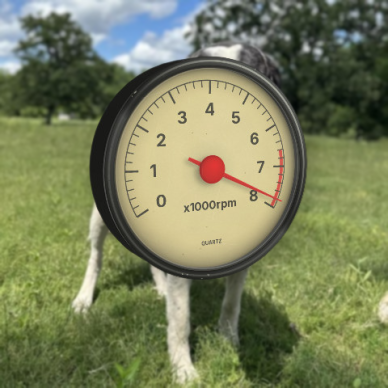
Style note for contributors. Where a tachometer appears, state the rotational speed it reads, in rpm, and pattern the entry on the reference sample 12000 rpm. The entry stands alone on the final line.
7800 rpm
